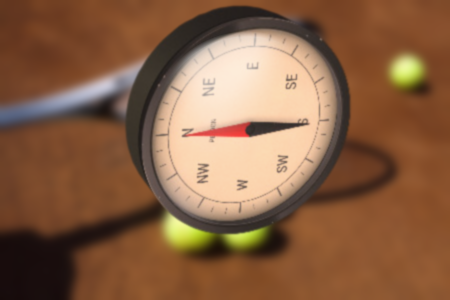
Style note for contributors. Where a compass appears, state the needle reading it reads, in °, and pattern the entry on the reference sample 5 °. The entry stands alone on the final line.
0 °
